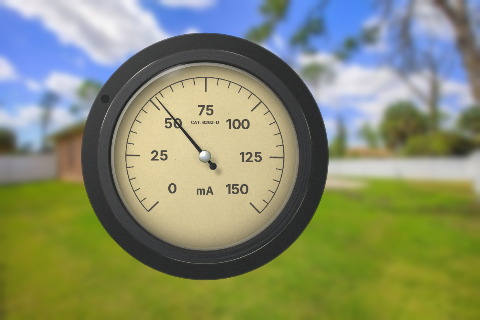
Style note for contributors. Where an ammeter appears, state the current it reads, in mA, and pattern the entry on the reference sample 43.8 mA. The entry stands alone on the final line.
52.5 mA
